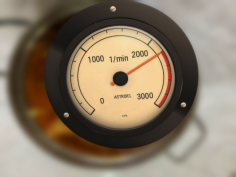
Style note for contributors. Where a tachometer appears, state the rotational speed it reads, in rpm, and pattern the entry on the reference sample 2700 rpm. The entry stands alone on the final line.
2200 rpm
